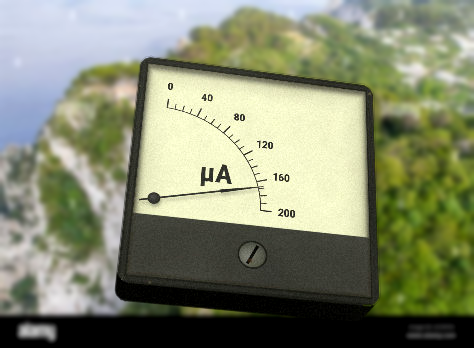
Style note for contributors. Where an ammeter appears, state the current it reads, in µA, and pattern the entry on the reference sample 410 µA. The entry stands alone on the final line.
170 µA
